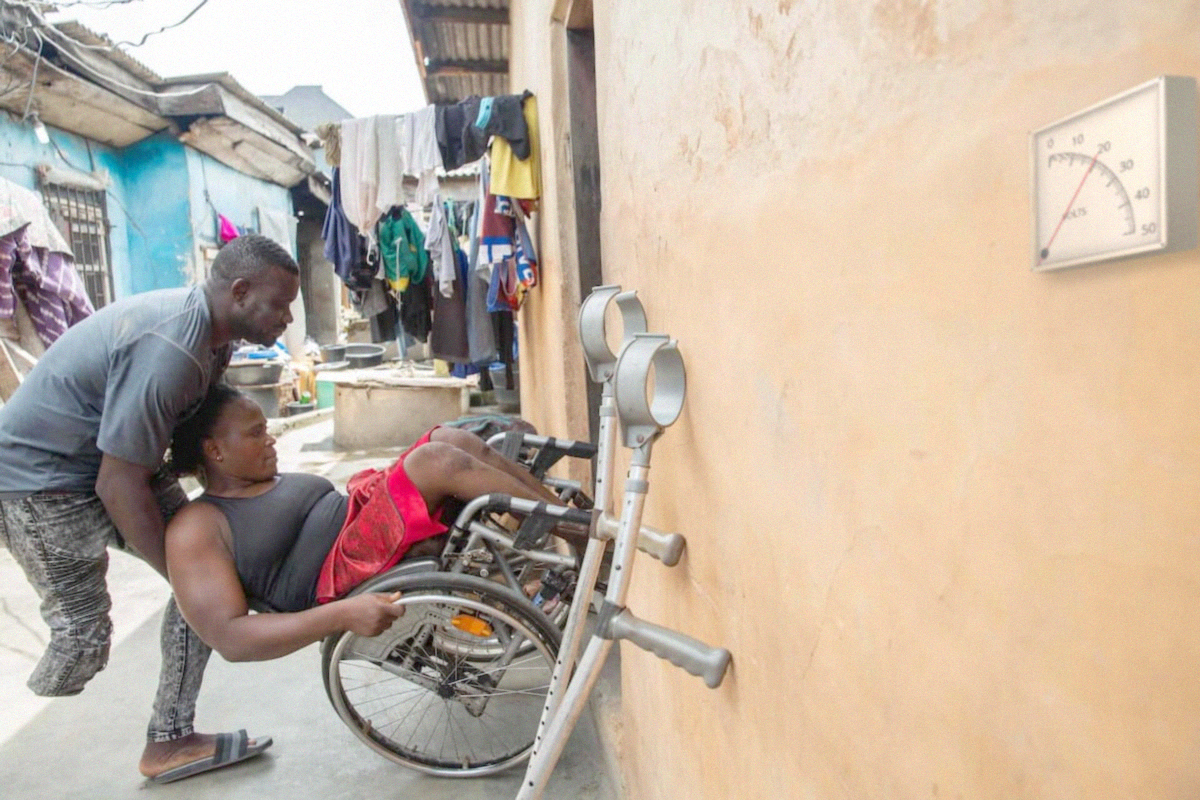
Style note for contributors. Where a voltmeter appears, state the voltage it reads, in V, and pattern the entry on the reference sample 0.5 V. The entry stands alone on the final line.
20 V
